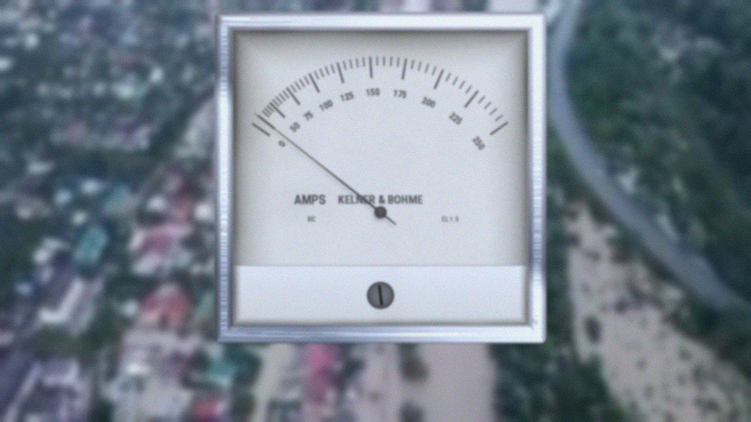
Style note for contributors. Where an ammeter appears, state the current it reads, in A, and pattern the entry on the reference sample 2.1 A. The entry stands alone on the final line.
25 A
